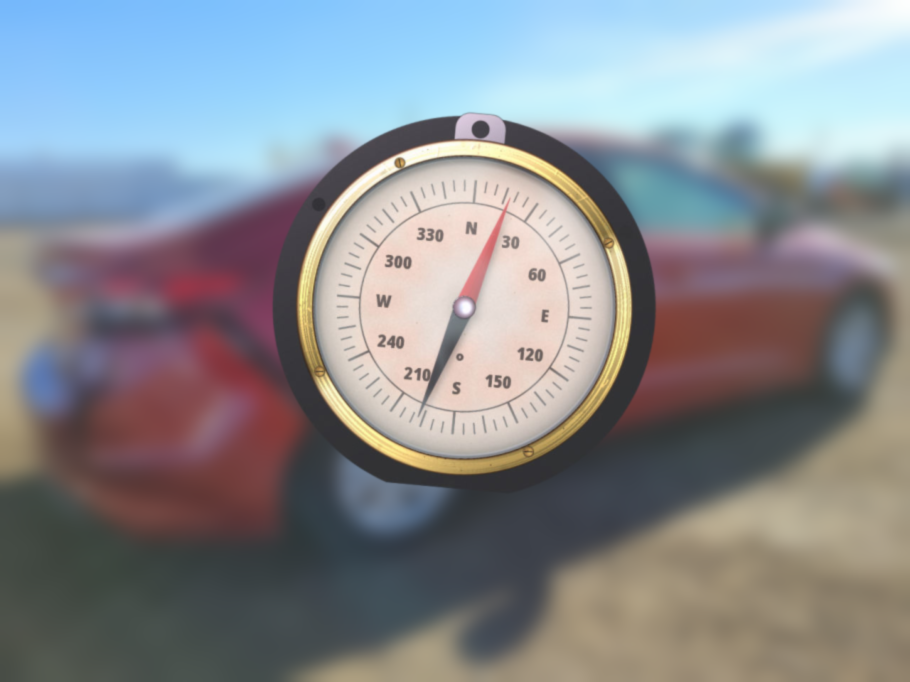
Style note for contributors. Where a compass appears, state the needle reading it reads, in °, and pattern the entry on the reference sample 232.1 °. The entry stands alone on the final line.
17.5 °
